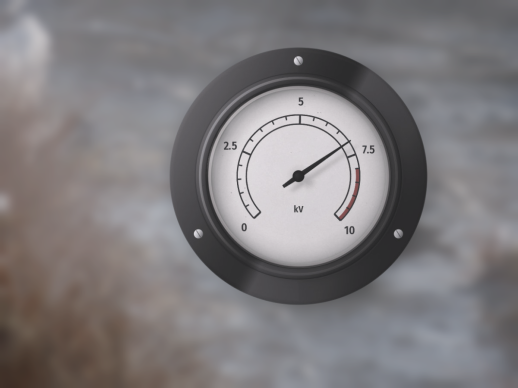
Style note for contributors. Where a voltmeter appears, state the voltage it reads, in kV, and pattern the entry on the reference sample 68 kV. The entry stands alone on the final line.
7 kV
